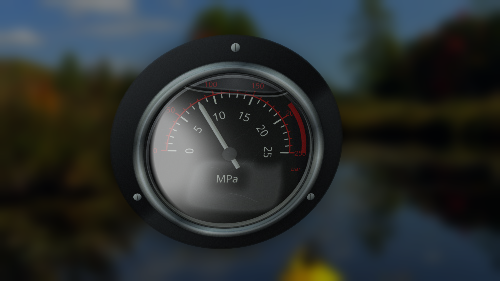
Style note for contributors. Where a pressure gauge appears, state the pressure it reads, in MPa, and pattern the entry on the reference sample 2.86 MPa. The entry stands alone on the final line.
8 MPa
